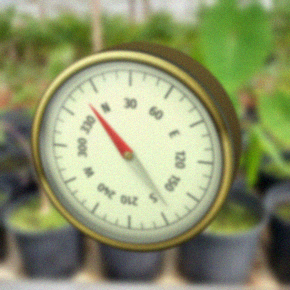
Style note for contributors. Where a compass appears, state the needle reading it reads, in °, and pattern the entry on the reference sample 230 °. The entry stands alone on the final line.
350 °
